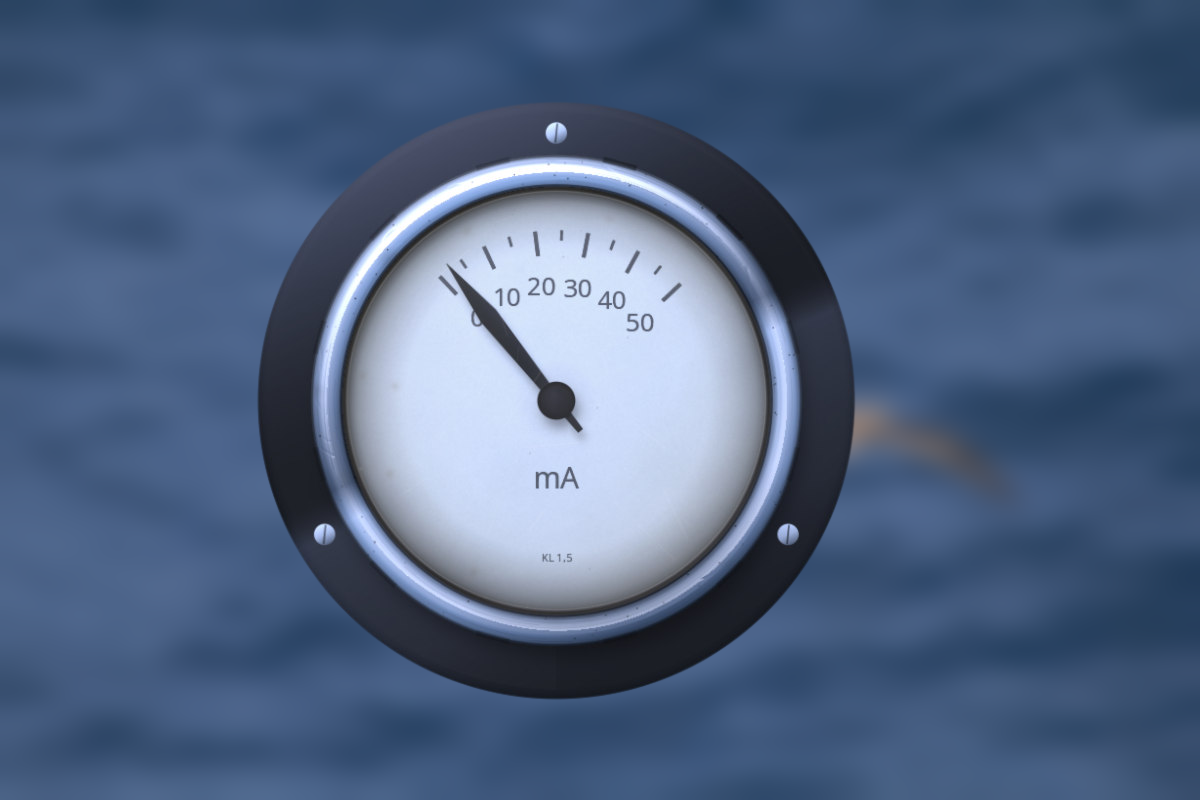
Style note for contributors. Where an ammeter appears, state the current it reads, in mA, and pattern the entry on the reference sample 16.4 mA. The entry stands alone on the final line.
2.5 mA
